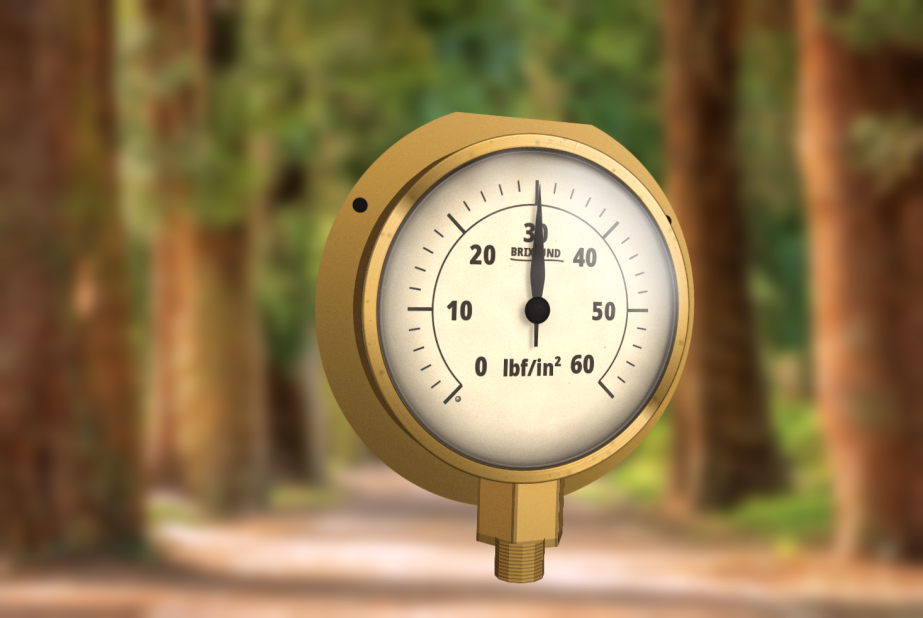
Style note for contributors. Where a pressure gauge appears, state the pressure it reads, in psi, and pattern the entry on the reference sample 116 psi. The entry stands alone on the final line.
30 psi
